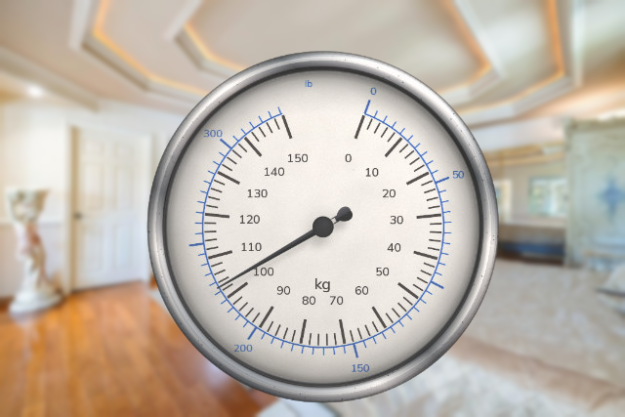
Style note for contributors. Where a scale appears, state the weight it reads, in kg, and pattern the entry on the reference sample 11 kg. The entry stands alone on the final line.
103 kg
